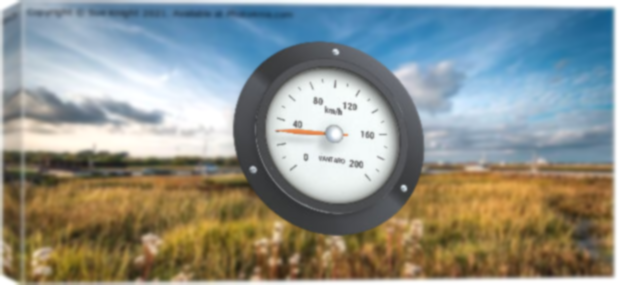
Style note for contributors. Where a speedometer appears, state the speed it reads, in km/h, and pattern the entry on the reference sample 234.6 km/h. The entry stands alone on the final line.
30 km/h
